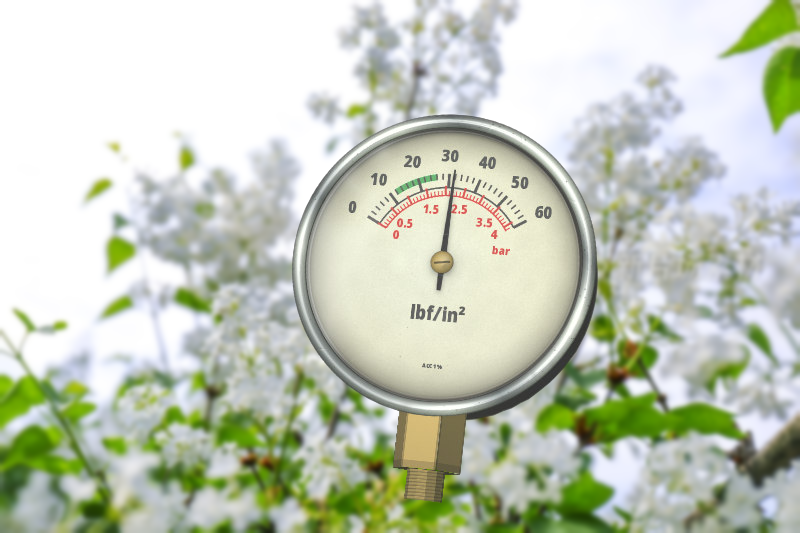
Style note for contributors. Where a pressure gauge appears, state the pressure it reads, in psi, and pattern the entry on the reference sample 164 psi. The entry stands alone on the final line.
32 psi
